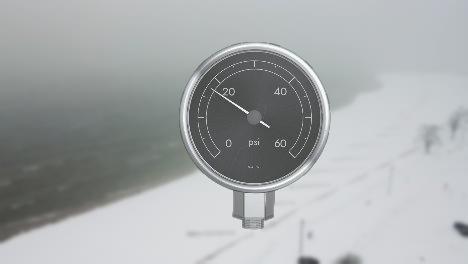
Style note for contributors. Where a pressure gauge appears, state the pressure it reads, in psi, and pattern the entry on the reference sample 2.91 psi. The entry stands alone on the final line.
17.5 psi
